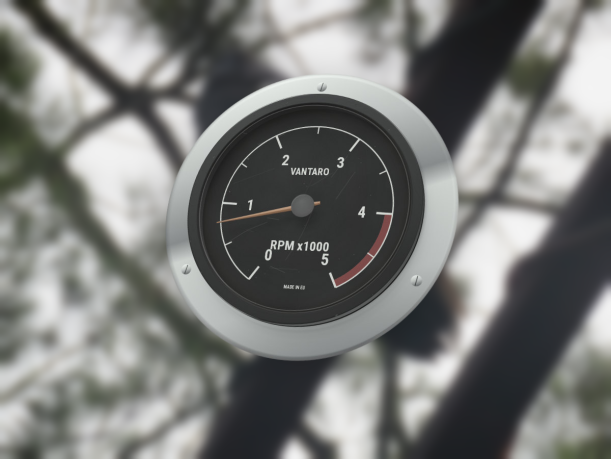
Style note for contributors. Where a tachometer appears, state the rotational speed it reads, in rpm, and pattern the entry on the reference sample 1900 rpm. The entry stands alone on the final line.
750 rpm
